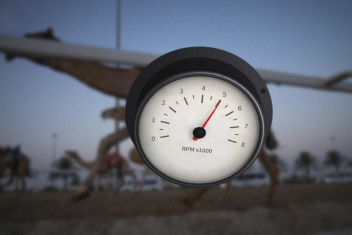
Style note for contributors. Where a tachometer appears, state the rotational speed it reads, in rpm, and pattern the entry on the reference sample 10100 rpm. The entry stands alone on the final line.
5000 rpm
